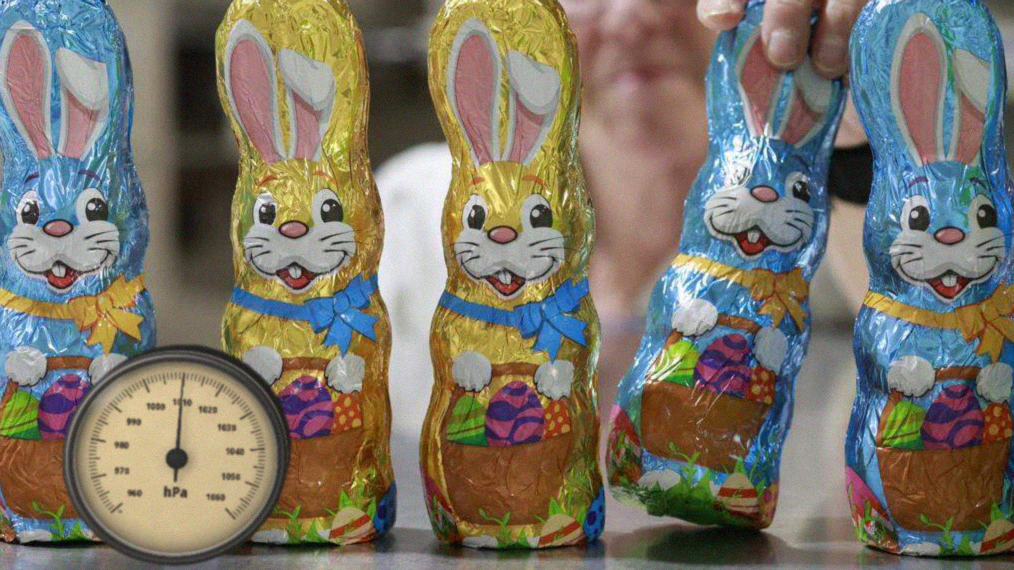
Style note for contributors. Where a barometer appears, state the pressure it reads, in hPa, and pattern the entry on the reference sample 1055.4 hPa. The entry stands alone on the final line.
1010 hPa
